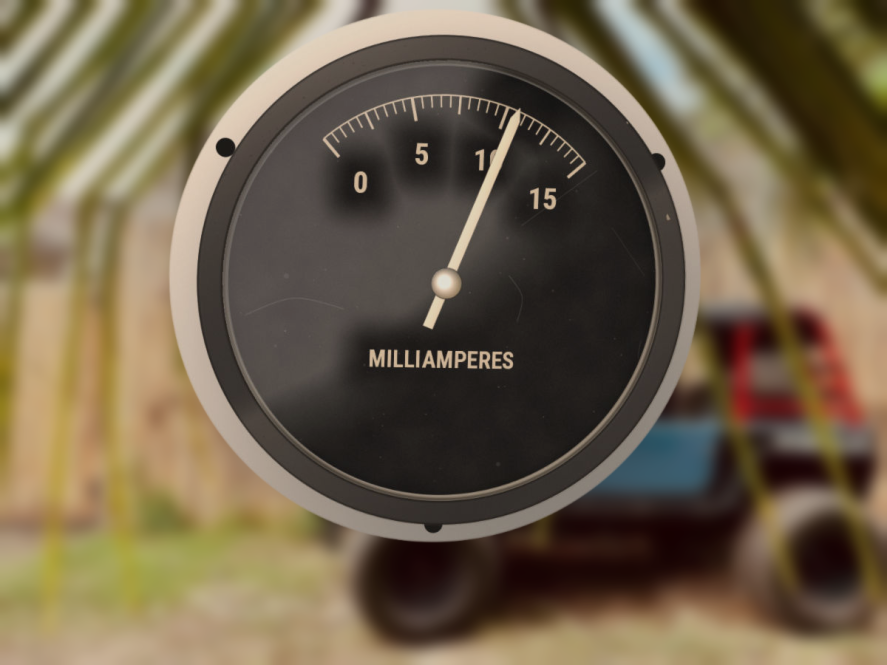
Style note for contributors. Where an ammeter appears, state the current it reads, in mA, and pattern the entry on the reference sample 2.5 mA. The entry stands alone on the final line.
10.5 mA
